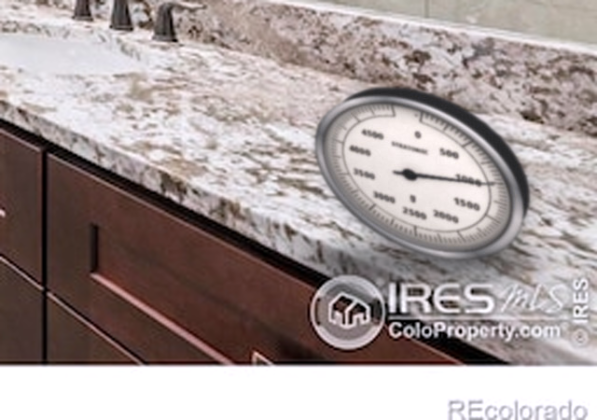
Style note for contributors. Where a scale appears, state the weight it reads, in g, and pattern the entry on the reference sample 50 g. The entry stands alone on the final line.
1000 g
